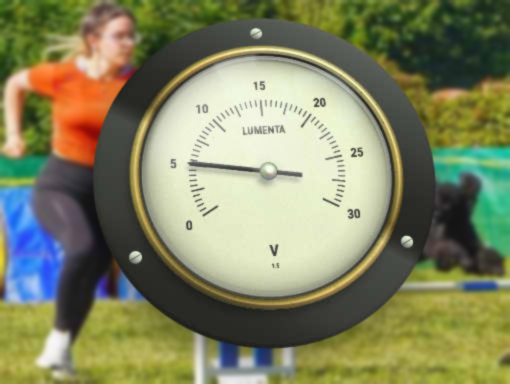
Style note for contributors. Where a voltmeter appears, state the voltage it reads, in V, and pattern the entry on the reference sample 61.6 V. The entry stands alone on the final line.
5 V
